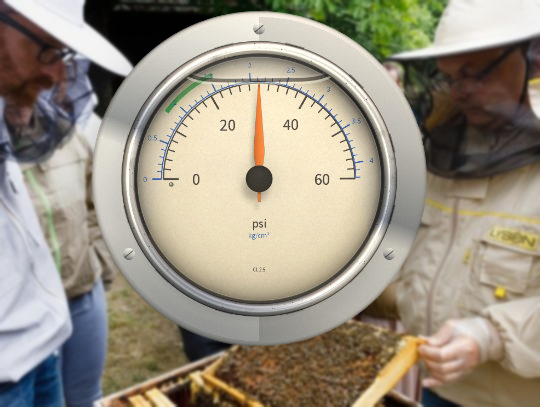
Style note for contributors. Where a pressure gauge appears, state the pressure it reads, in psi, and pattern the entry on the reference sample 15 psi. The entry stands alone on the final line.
30 psi
